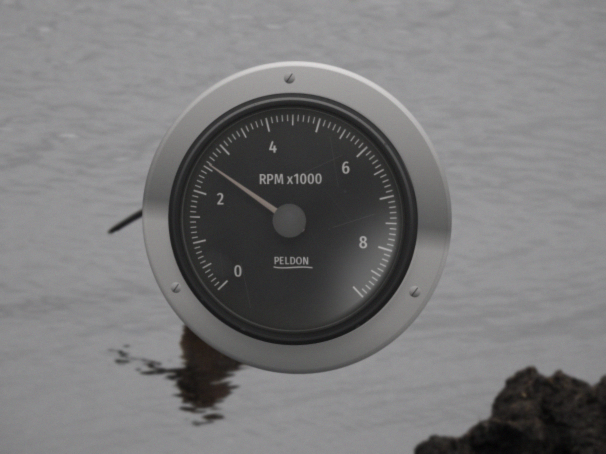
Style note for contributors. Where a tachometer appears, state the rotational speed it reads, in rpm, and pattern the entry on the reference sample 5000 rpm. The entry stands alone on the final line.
2600 rpm
